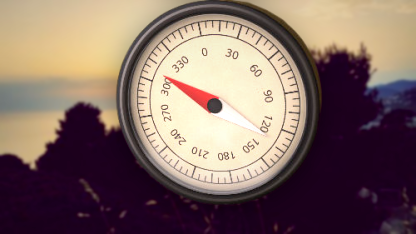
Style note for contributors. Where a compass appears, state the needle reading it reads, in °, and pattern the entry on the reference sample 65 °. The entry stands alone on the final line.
310 °
